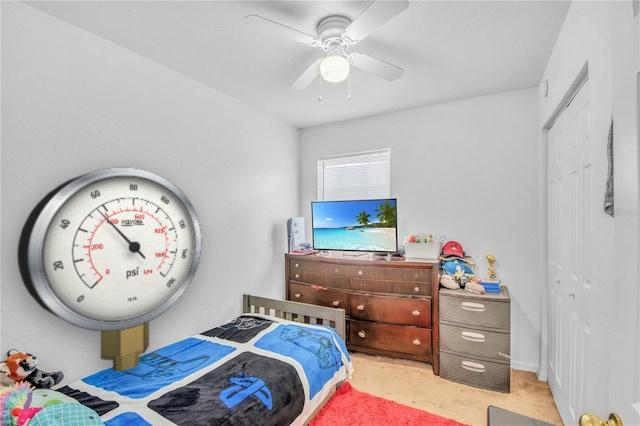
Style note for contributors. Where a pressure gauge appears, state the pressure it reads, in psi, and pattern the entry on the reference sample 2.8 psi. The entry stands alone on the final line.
55 psi
